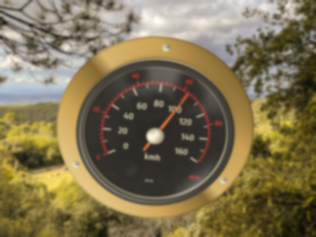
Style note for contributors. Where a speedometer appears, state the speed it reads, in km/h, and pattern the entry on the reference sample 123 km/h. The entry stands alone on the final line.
100 km/h
